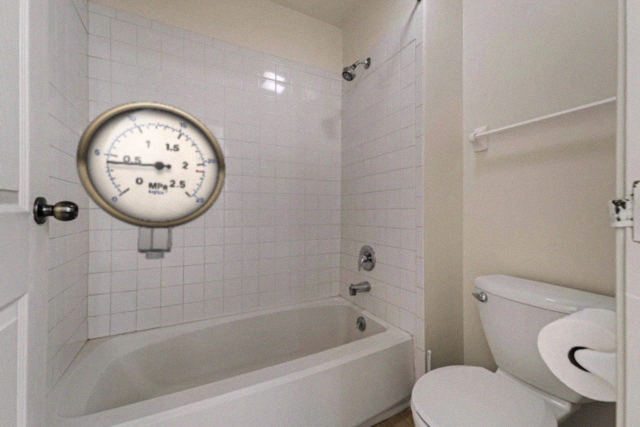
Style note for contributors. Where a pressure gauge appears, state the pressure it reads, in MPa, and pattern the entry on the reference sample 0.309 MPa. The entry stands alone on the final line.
0.4 MPa
